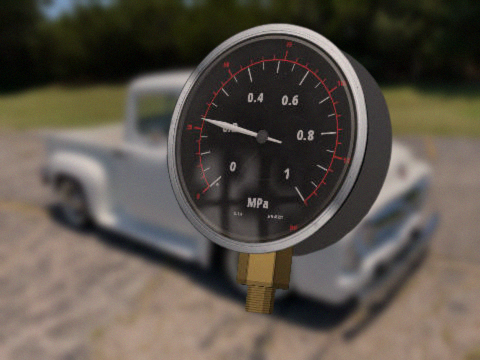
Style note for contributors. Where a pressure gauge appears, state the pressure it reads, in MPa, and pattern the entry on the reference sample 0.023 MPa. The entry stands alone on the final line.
0.2 MPa
